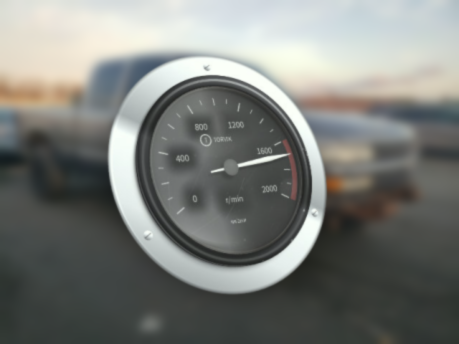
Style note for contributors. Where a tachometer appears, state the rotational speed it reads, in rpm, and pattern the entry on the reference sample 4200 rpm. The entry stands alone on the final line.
1700 rpm
